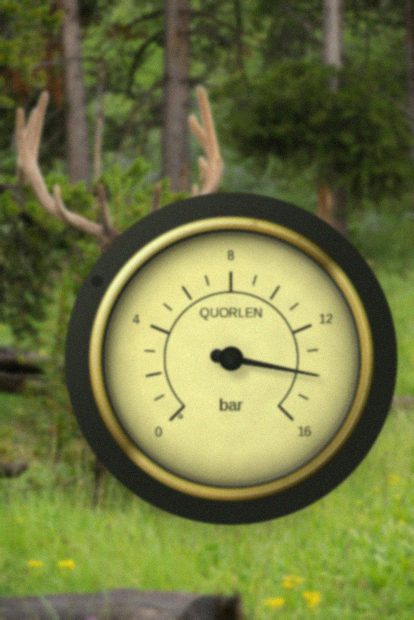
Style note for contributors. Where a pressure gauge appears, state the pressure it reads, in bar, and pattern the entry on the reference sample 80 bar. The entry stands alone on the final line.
14 bar
